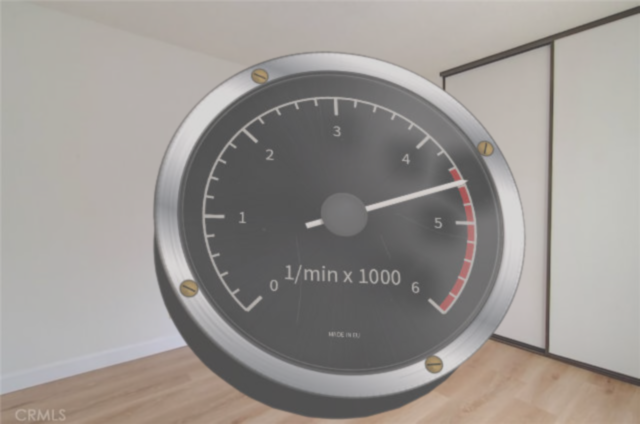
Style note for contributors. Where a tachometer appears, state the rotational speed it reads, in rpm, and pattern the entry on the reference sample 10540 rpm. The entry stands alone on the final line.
4600 rpm
